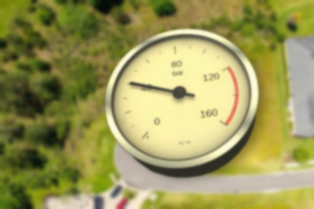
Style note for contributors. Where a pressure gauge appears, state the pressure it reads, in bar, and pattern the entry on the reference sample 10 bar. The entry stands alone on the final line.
40 bar
